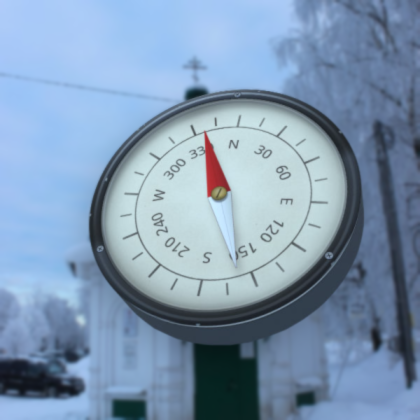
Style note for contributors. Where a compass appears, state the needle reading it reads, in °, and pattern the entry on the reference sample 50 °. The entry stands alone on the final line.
337.5 °
